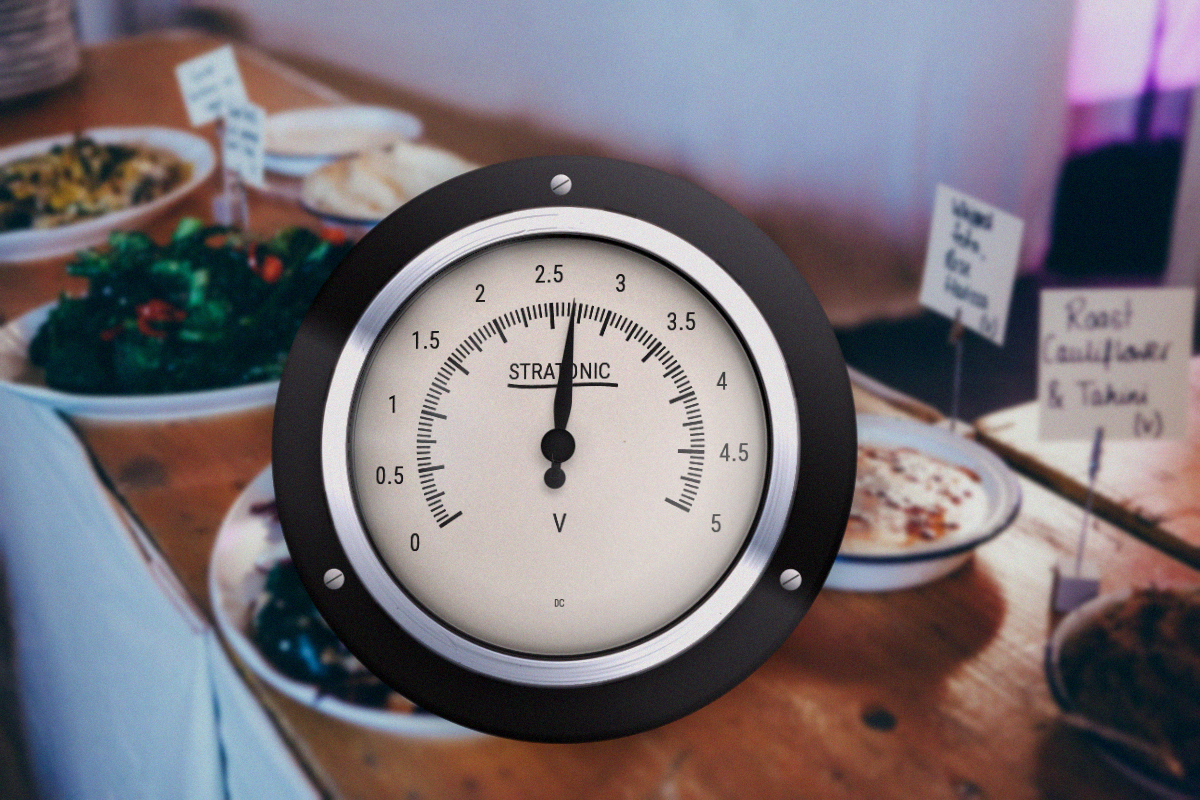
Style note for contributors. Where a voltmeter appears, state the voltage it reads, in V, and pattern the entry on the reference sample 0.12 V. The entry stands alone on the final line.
2.7 V
